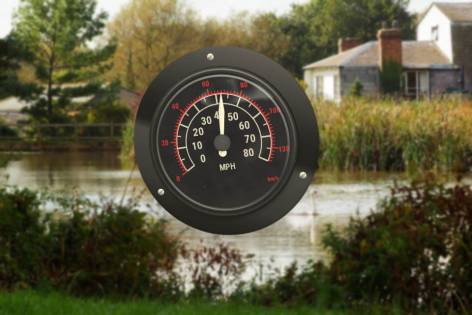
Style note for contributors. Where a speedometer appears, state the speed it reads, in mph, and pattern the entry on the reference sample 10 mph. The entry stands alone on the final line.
42.5 mph
